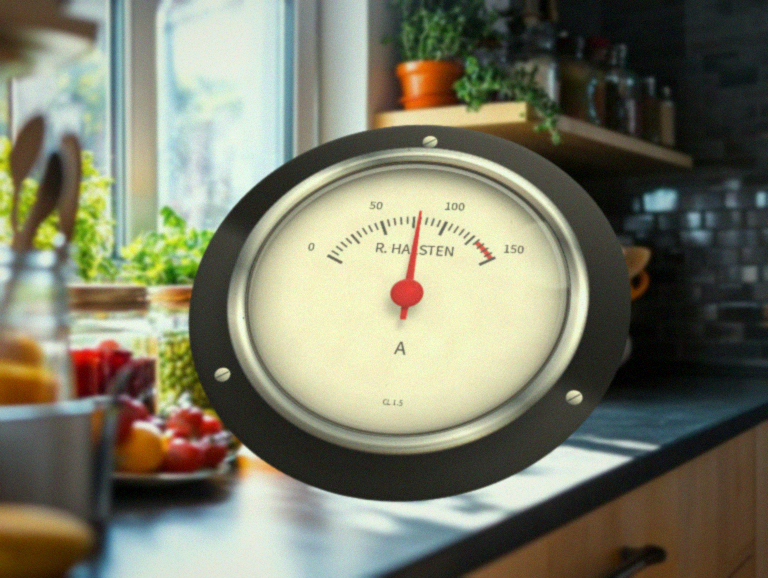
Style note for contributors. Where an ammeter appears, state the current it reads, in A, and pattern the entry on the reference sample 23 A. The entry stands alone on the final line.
80 A
